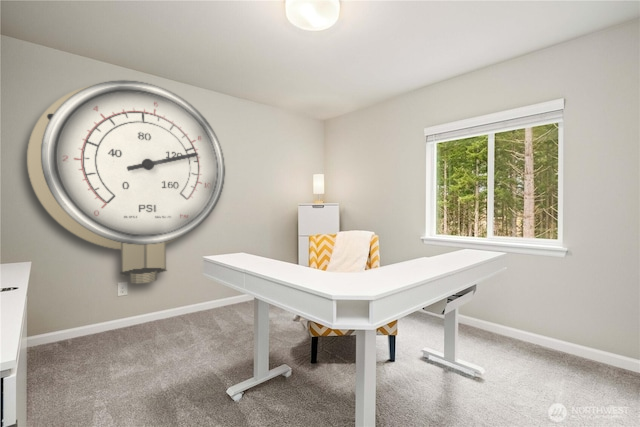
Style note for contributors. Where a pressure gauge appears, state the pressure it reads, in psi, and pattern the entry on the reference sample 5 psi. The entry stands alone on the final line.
125 psi
